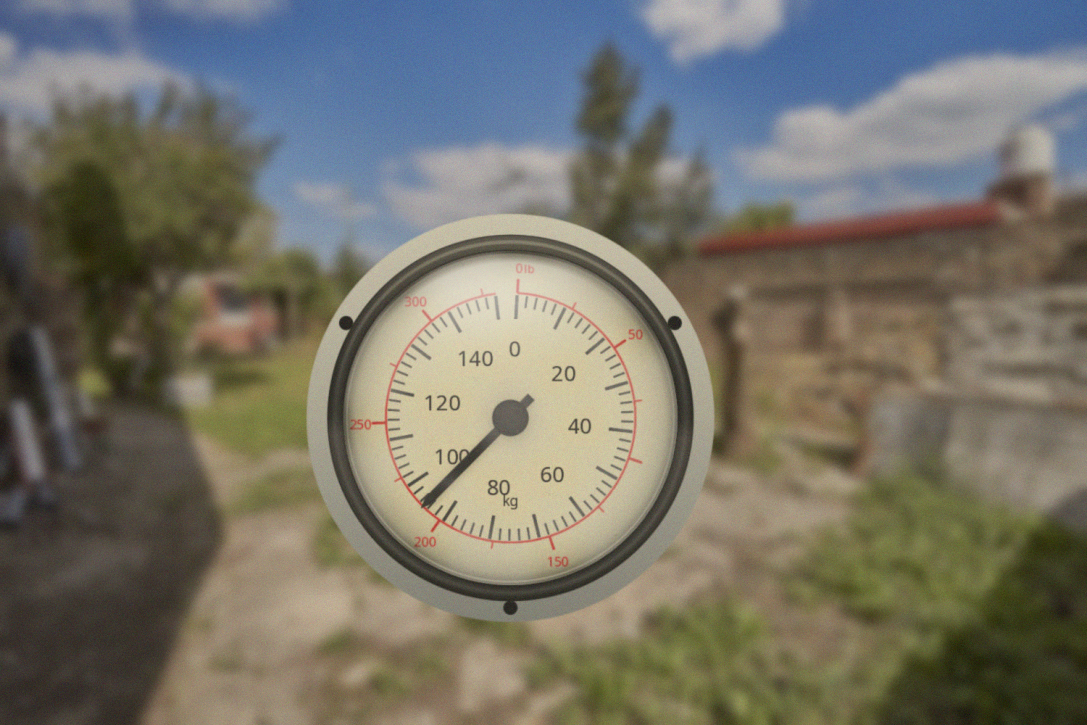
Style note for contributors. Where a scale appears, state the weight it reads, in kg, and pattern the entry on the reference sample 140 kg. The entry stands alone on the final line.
95 kg
